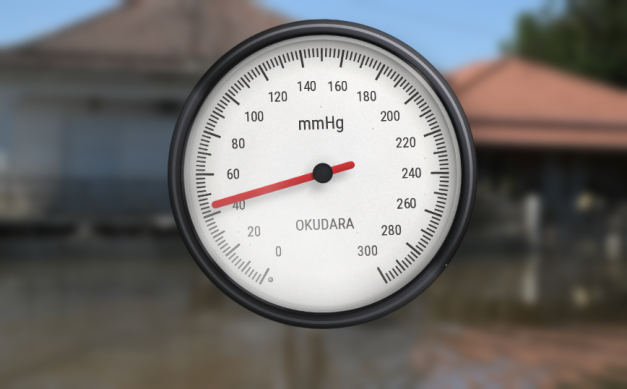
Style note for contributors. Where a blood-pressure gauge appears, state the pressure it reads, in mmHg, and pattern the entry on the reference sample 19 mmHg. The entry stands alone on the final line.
44 mmHg
